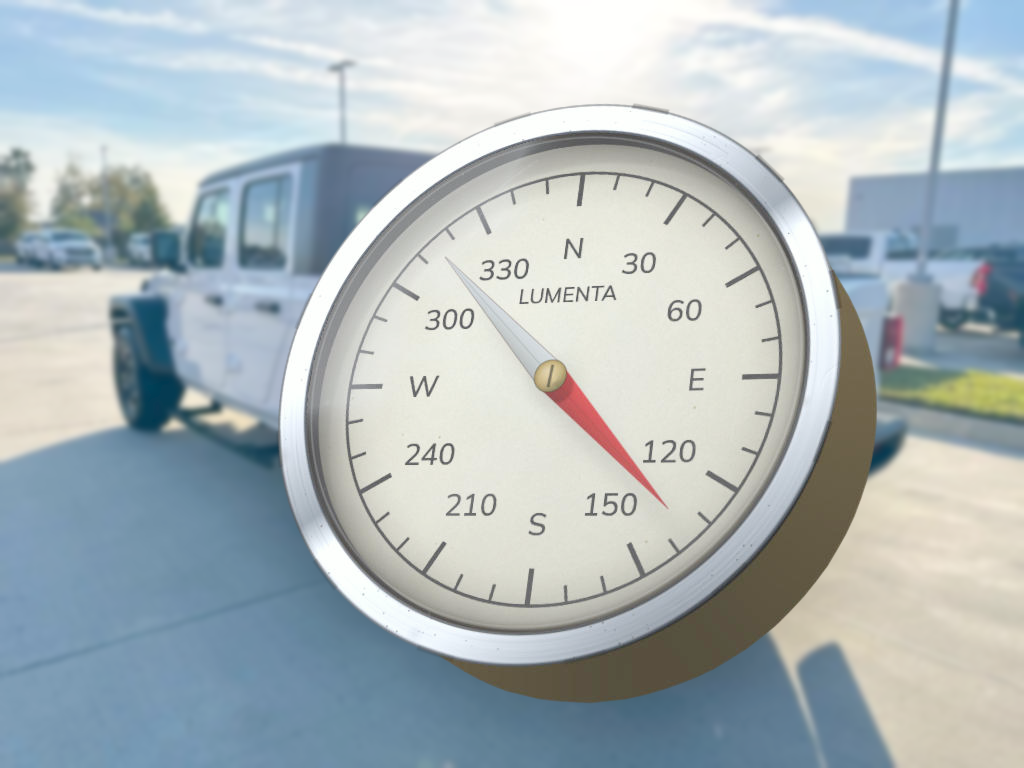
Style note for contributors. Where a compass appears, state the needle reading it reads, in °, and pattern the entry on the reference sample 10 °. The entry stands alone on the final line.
135 °
